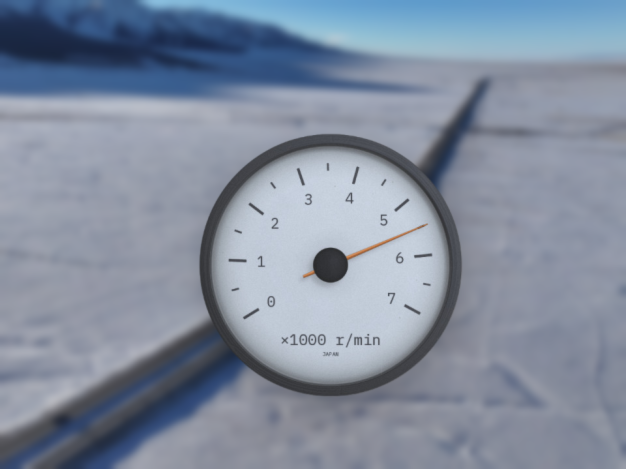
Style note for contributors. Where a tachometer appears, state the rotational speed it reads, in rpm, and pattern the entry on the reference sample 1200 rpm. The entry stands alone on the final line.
5500 rpm
